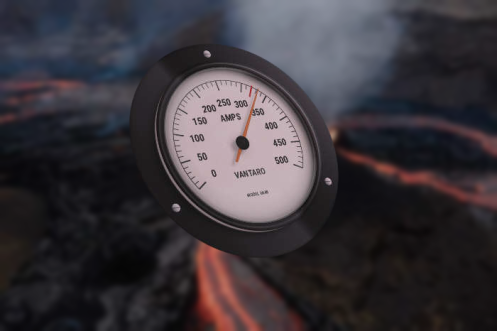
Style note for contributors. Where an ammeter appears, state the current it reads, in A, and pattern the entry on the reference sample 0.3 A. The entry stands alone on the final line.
330 A
